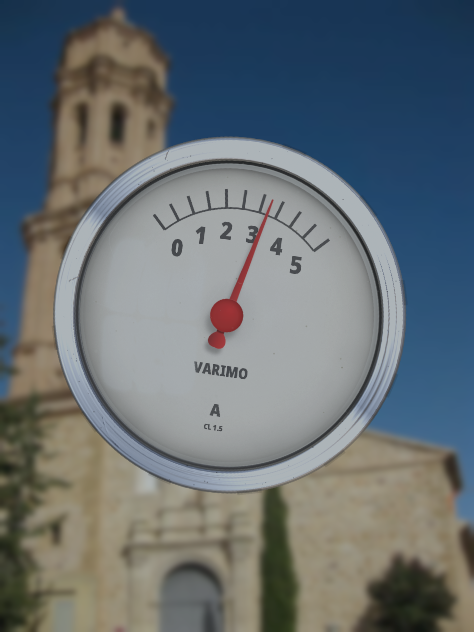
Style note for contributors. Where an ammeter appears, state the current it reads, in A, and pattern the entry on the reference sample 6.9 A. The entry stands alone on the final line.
3.25 A
